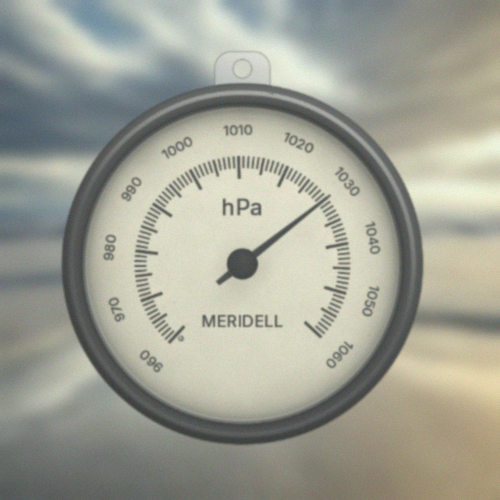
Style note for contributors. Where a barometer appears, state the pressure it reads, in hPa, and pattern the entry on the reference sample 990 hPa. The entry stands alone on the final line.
1030 hPa
